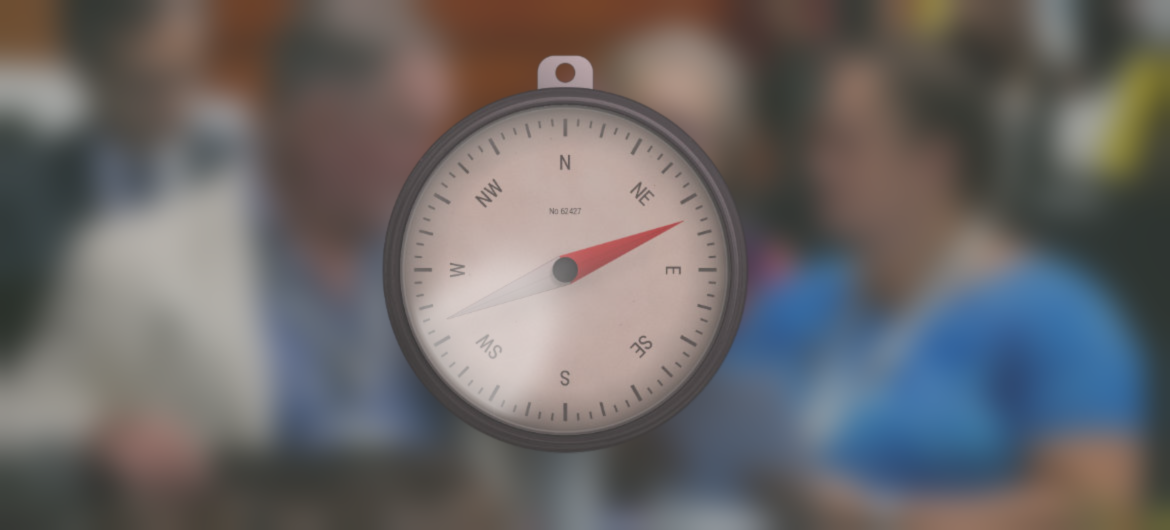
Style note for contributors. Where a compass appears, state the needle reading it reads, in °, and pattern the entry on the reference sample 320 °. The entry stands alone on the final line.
67.5 °
